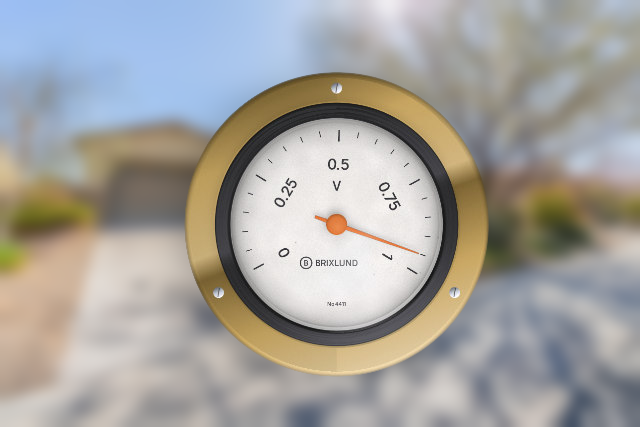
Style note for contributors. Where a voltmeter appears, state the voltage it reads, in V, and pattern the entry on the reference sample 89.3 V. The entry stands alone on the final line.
0.95 V
